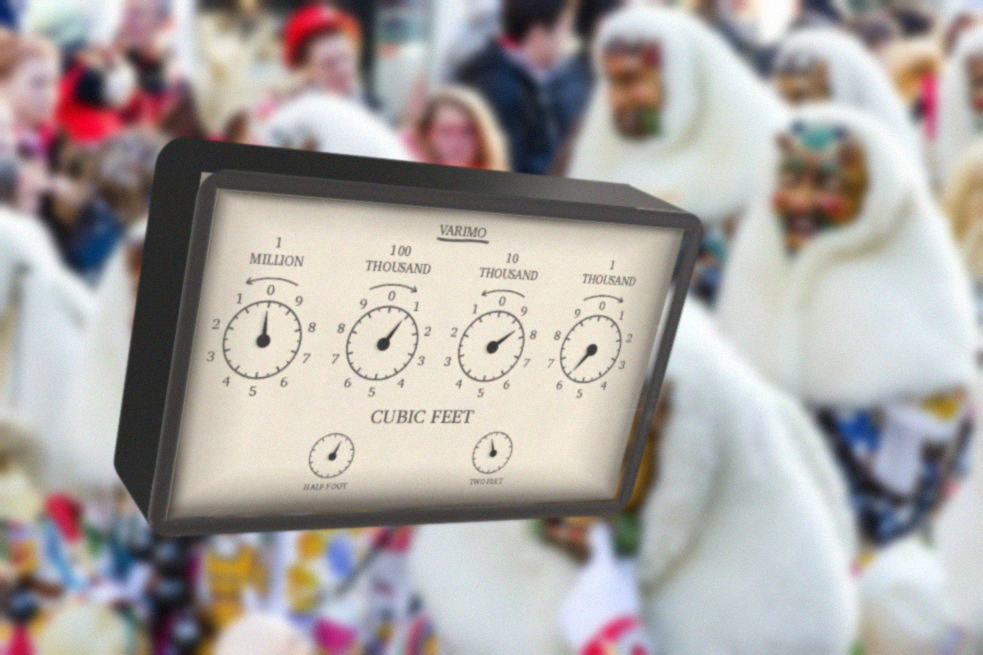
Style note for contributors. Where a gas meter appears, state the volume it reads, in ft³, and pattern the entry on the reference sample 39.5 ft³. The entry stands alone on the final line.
8600 ft³
